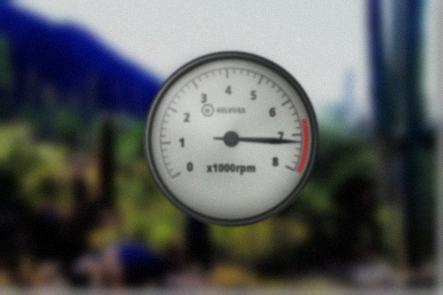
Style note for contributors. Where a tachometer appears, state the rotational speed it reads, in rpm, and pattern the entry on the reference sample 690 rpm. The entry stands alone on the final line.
7200 rpm
